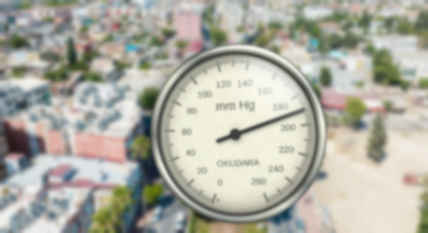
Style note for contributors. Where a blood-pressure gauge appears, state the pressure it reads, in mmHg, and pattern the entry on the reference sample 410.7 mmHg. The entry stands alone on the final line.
190 mmHg
